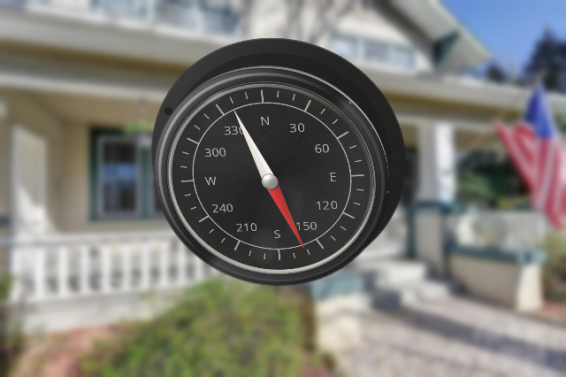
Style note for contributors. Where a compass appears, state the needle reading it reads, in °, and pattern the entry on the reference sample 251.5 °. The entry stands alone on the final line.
160 °
